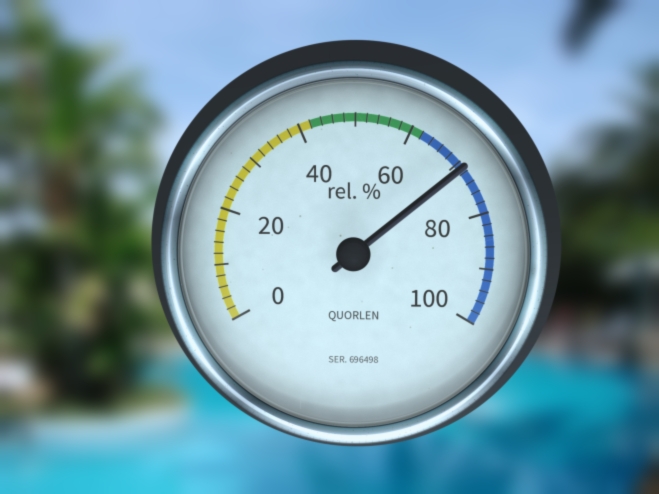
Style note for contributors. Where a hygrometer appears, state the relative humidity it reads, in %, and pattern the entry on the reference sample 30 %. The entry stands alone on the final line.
71 %
